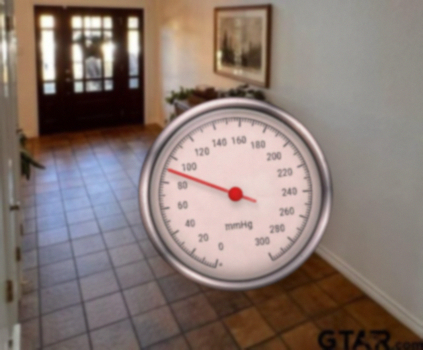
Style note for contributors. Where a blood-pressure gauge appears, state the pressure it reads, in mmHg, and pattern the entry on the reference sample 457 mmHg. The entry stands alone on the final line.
90 mmHg
